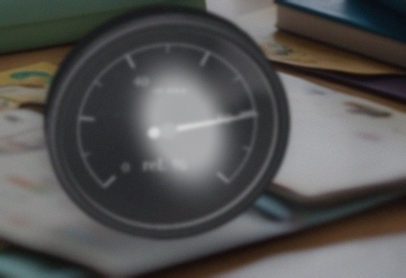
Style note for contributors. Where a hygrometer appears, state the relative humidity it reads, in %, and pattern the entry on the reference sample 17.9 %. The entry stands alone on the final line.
80 %
